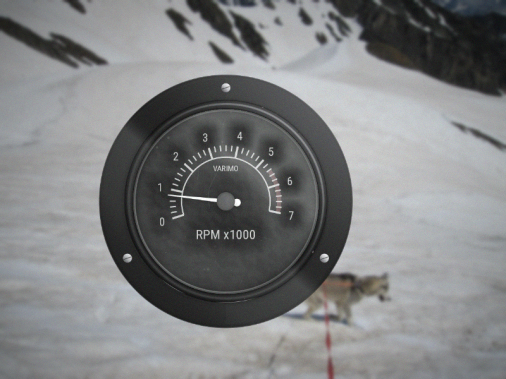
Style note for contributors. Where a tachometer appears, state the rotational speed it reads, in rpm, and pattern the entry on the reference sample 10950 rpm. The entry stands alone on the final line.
800 rpm
